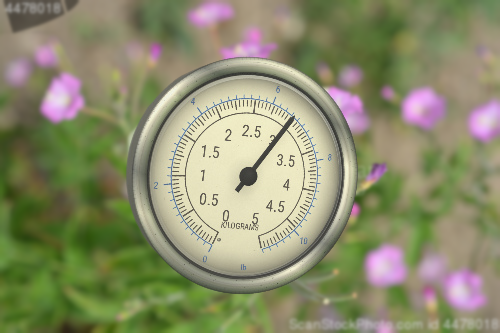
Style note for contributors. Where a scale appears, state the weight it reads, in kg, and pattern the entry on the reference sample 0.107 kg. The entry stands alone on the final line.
3 kg
